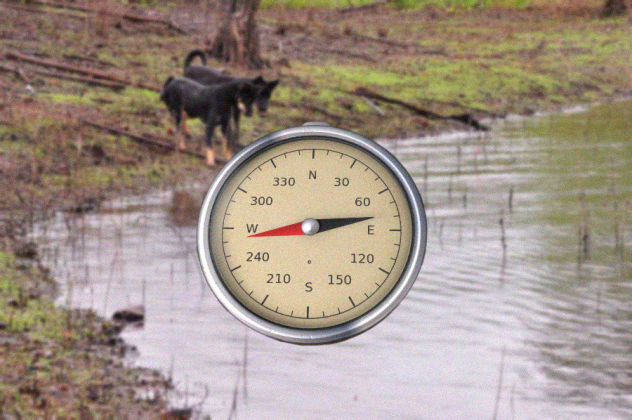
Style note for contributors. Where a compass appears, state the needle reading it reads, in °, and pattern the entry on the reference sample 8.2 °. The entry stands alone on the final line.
260 °
